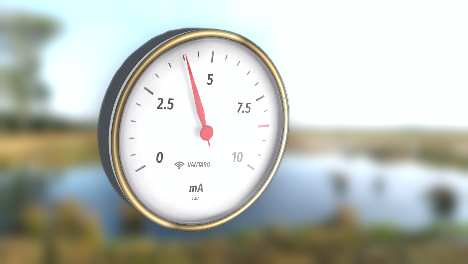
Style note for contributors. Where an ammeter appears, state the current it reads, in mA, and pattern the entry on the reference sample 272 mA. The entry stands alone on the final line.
4 mA
